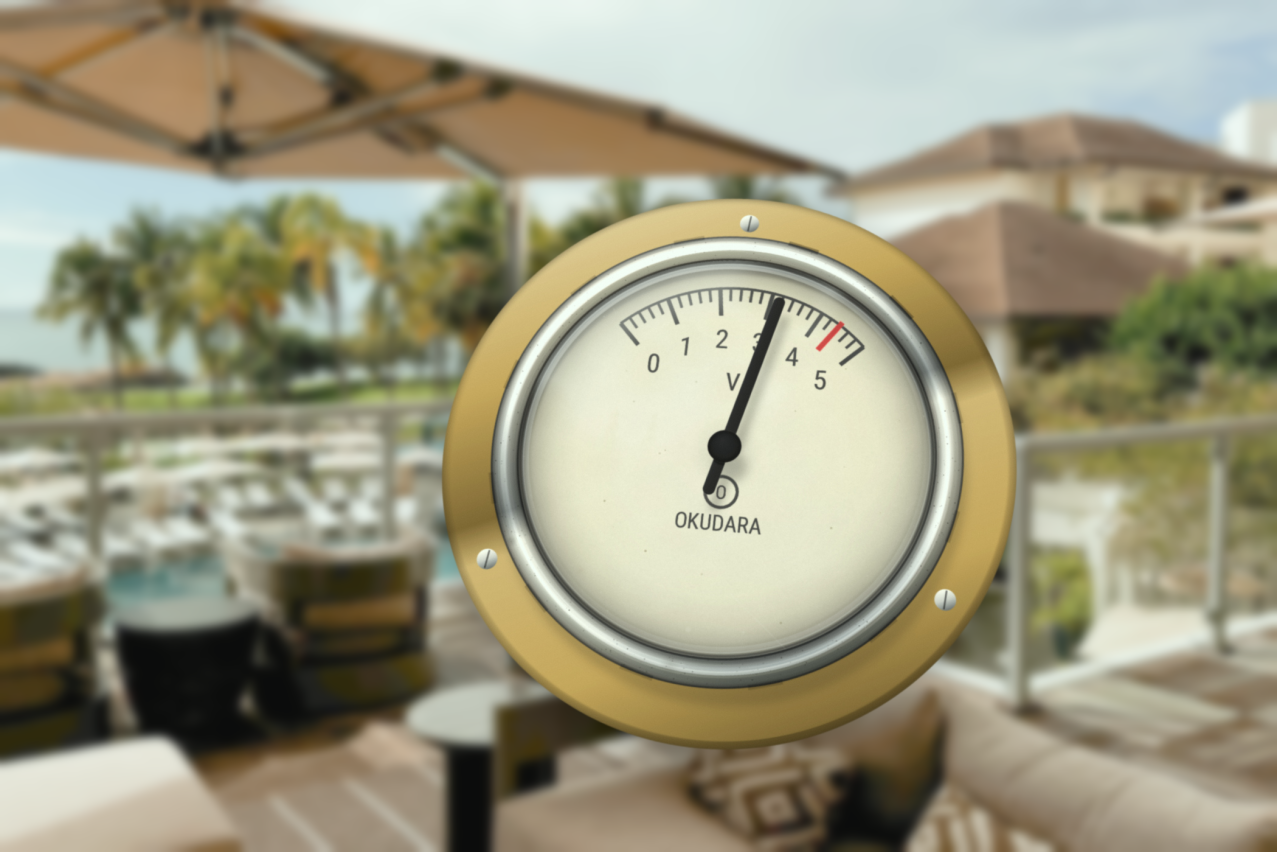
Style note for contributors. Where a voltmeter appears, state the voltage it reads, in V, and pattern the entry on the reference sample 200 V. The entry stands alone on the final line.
3.2 V
